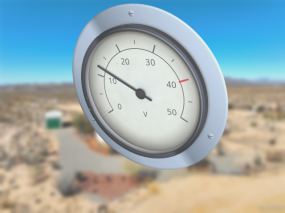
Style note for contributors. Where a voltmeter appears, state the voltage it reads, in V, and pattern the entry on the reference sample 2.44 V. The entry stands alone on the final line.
12.5 V
